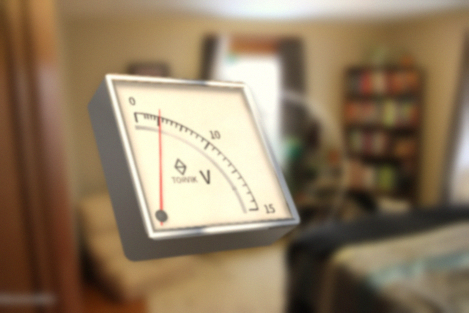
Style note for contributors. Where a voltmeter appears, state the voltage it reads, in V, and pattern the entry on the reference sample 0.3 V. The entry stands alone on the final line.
5 V
